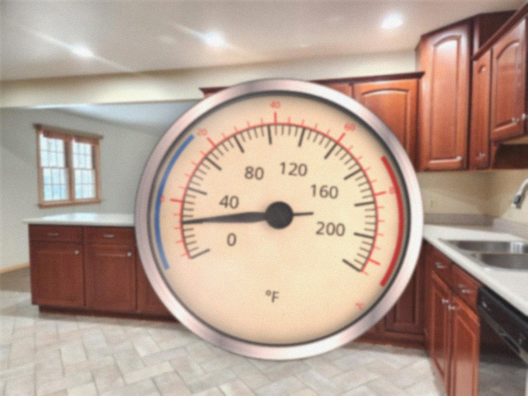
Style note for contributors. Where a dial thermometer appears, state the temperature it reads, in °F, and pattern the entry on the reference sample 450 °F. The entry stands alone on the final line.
20 °F
